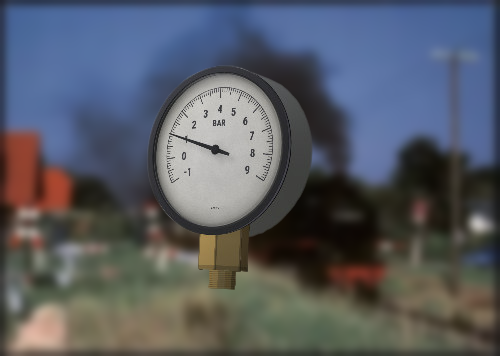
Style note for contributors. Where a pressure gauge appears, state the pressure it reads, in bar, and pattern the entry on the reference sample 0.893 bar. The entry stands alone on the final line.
1 bar
